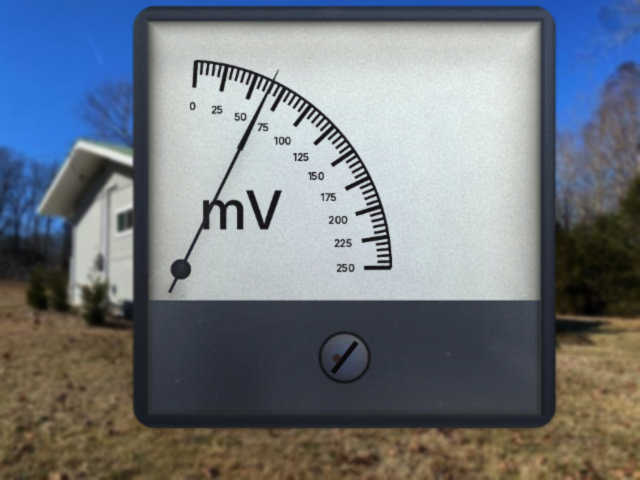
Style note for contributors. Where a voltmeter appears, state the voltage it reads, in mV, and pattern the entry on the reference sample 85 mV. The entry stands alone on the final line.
65 mV
